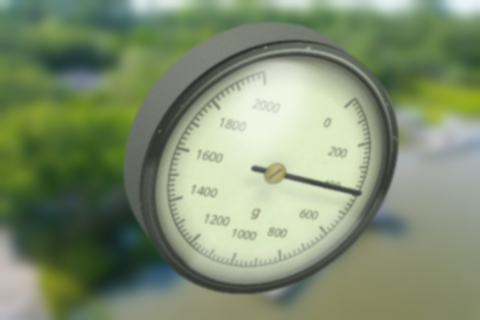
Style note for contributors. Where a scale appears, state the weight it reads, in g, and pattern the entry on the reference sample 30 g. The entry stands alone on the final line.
400 g
